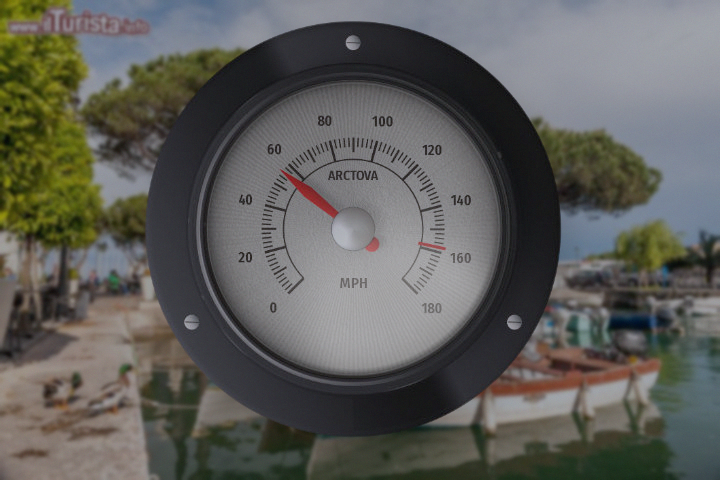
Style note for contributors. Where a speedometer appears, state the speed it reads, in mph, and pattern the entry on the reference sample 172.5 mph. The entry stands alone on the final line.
56 mph
